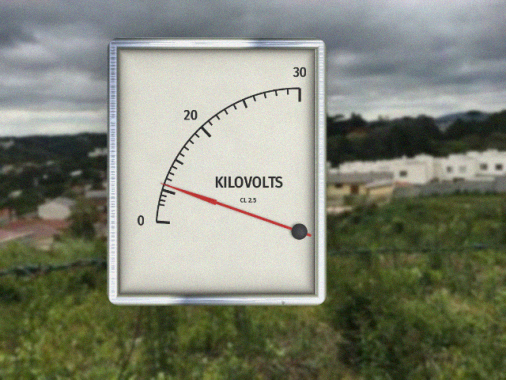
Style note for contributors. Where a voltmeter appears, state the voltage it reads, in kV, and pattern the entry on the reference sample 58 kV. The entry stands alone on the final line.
11 kV
